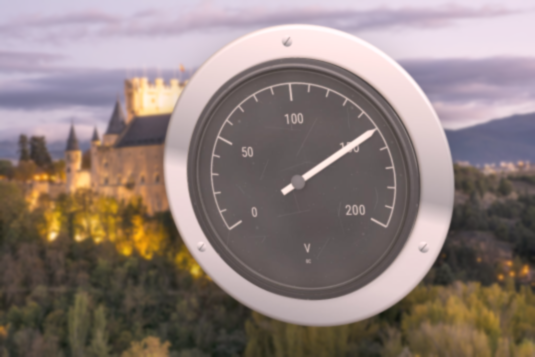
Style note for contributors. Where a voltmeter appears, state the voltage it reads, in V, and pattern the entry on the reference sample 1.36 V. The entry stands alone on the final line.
150 V
